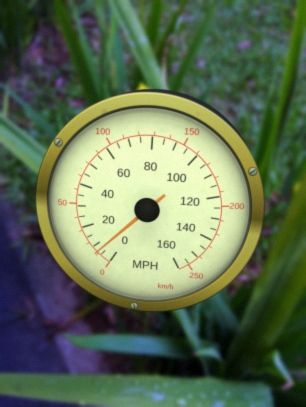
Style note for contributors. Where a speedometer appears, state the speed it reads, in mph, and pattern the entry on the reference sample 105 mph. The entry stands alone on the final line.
7.5 mph
